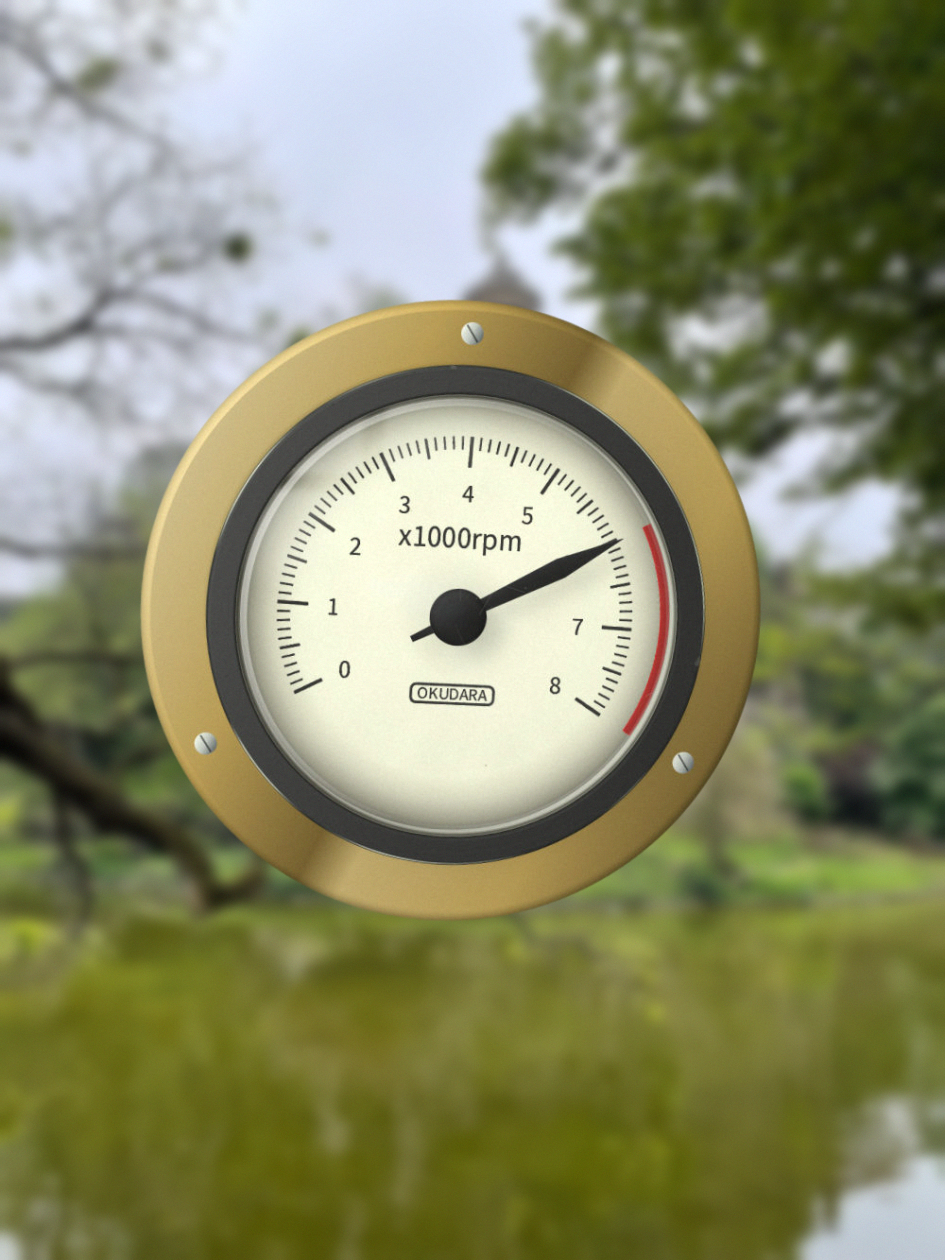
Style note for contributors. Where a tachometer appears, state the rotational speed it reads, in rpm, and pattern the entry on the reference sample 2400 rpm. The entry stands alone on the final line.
6000 rpm
